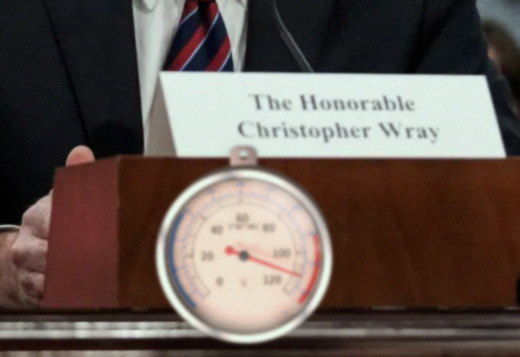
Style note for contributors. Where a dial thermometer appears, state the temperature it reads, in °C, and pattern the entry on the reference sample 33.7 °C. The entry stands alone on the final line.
110 °C
